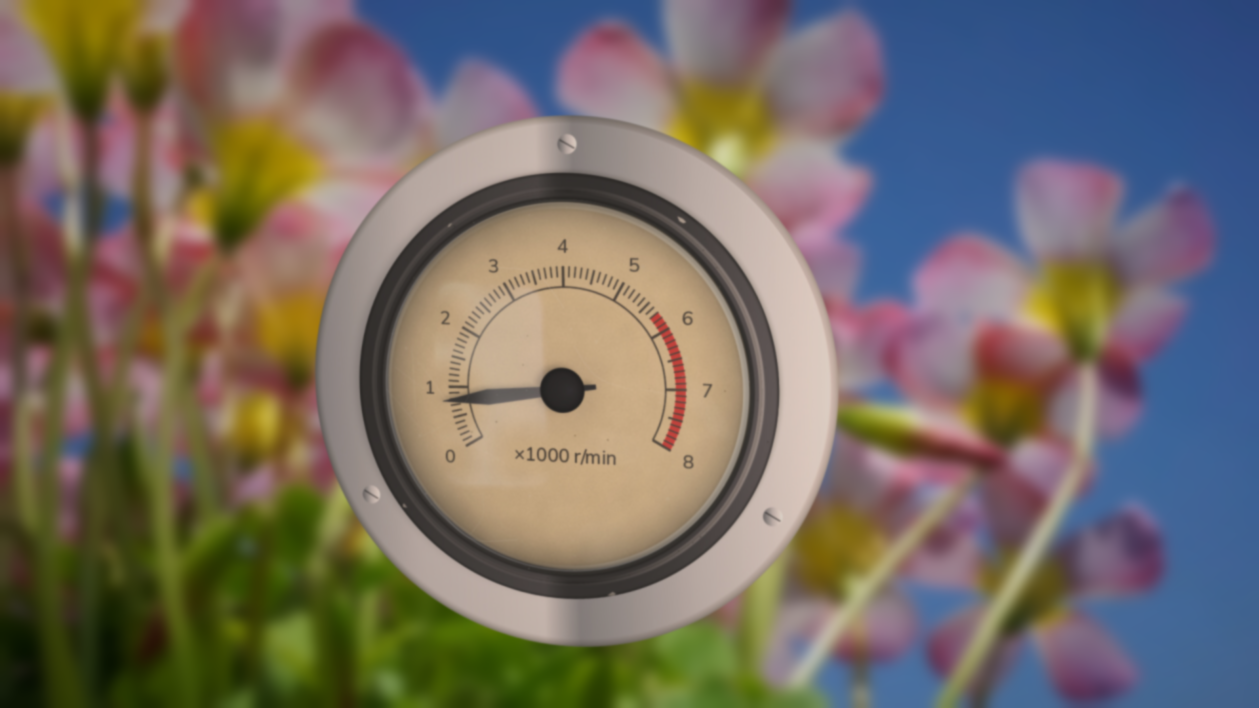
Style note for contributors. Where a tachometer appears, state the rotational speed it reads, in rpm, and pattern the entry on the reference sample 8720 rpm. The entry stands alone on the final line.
800 rpm
